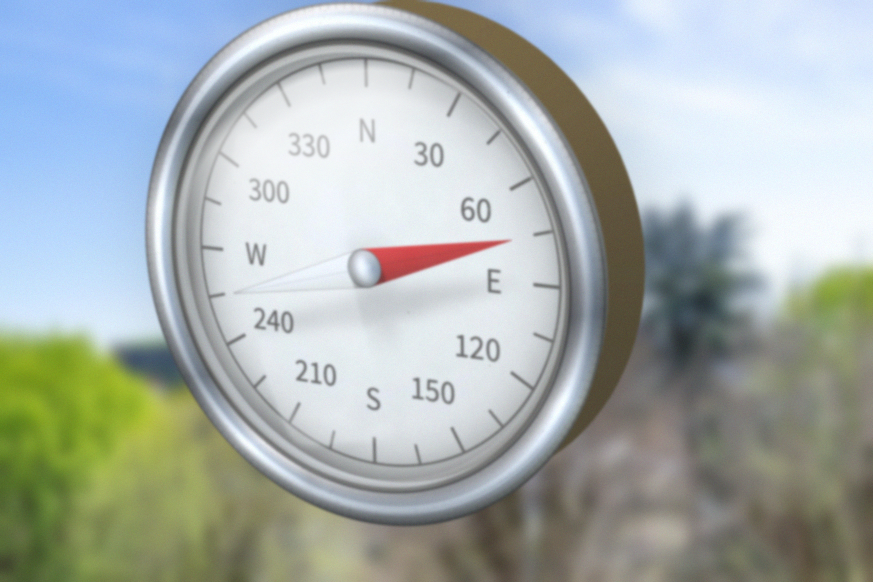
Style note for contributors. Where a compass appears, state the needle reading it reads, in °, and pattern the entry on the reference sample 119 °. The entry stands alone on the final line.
75 °
